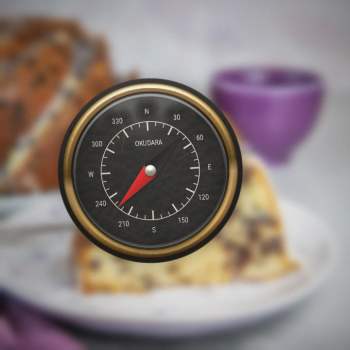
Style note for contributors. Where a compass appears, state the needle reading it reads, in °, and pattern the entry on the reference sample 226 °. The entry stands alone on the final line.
225 °
